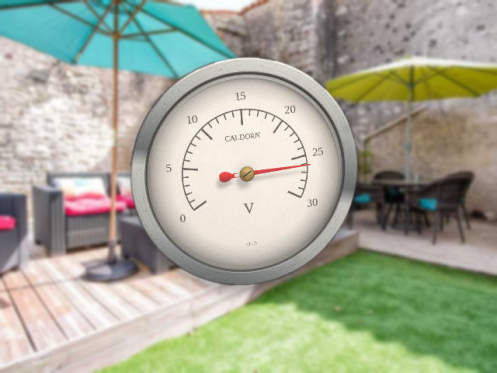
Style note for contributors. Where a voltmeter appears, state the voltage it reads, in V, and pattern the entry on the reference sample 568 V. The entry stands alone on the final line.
26 V
